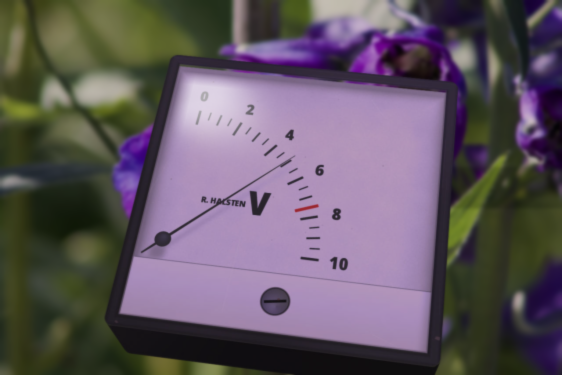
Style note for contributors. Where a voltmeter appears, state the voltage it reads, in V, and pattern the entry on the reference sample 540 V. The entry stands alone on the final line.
5 V
